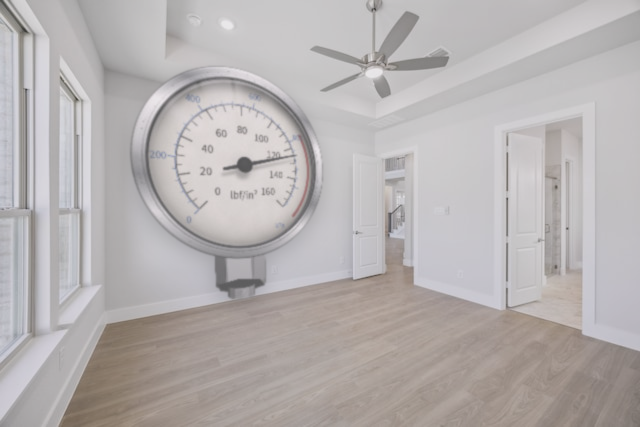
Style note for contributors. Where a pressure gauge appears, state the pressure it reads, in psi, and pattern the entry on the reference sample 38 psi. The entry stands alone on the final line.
125 psi
